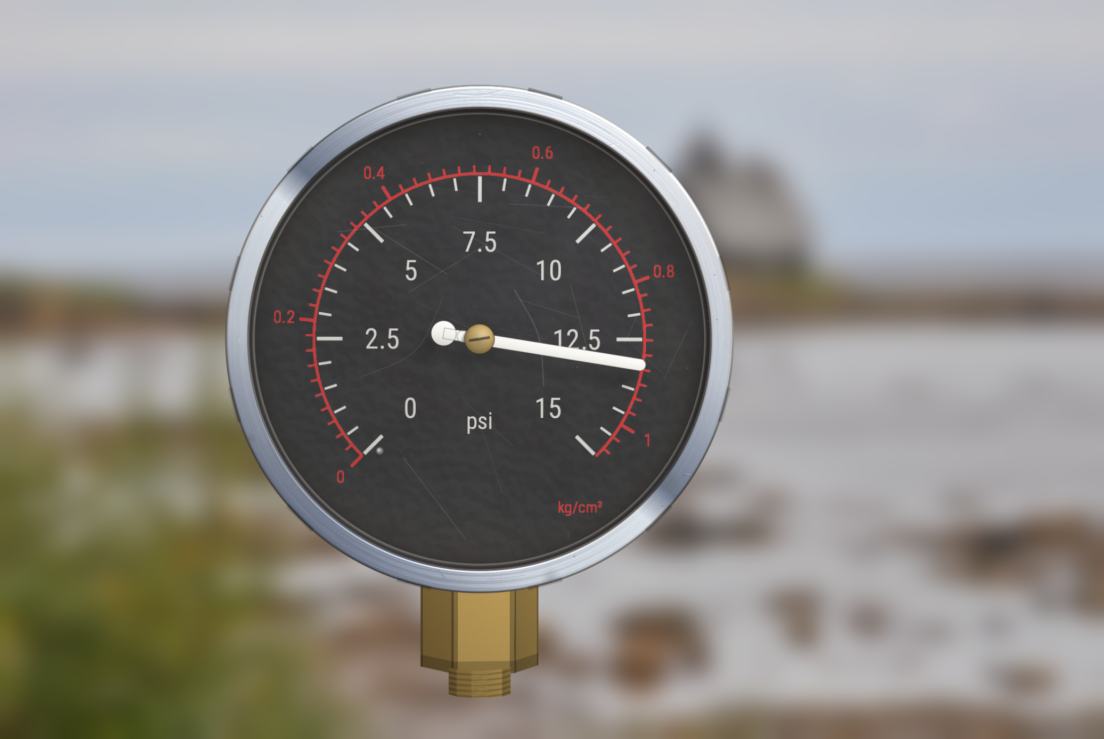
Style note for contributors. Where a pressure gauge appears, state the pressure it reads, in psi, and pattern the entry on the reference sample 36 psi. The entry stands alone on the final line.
13 psi
